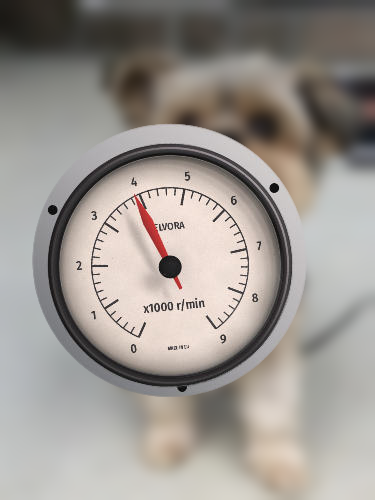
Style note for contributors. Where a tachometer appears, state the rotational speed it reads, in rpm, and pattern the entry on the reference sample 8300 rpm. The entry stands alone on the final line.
3900 rpm
